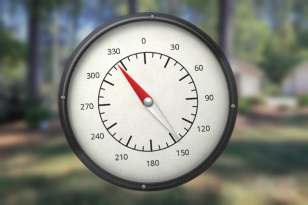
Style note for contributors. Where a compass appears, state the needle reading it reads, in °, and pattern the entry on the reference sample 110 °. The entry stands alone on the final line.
325 °
